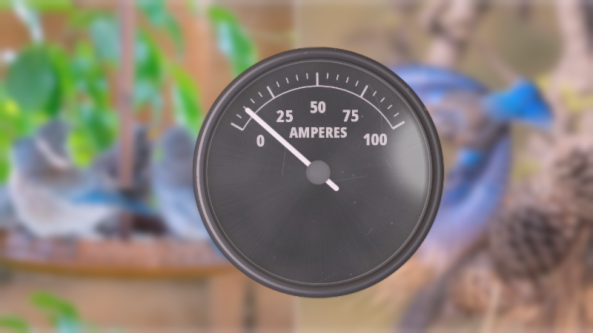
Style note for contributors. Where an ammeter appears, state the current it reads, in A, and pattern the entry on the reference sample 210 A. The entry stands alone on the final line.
10 A
